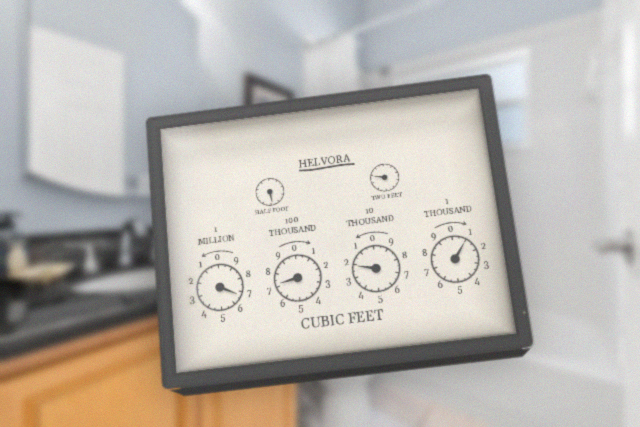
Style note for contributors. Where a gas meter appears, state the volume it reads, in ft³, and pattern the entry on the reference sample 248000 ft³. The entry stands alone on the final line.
672100 ft³
